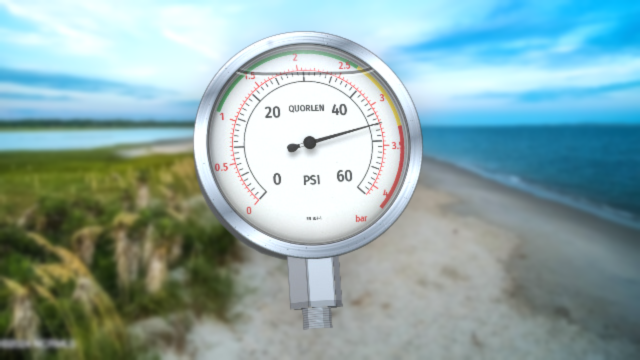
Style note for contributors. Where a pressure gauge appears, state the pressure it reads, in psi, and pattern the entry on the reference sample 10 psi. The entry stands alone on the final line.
47 psi
